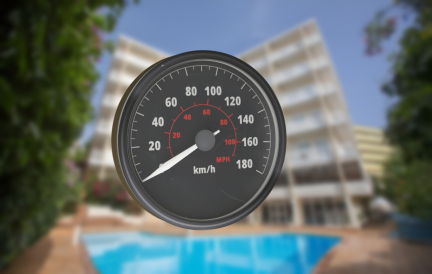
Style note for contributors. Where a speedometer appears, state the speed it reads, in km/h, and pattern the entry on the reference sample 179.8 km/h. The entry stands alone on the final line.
0 km/h
